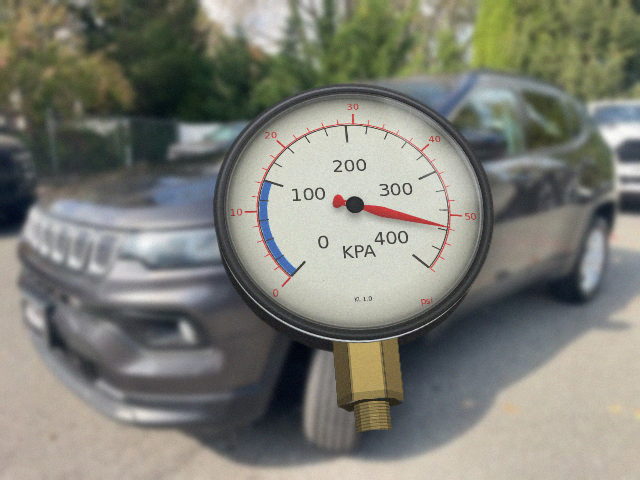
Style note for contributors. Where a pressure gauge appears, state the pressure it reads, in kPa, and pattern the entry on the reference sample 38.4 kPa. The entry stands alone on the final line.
360 kPa
